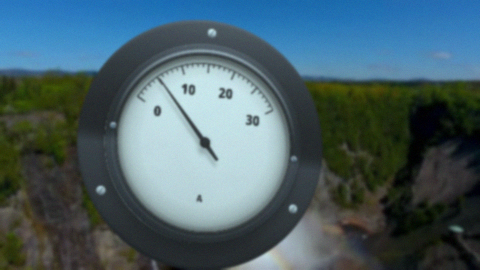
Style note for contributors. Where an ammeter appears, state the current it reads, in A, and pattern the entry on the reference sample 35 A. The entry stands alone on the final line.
5 A
